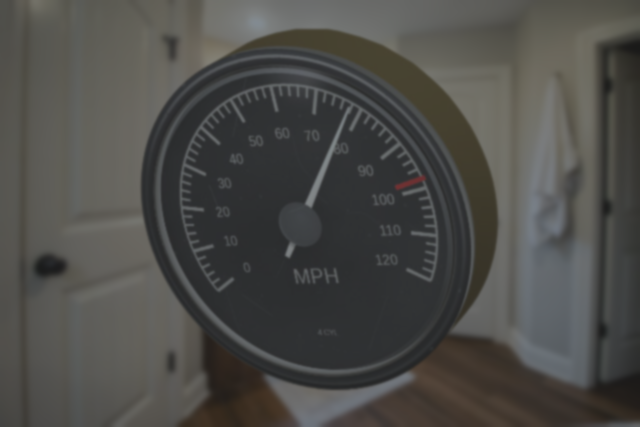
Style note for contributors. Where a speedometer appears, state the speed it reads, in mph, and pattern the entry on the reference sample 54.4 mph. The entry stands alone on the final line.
78 mph
